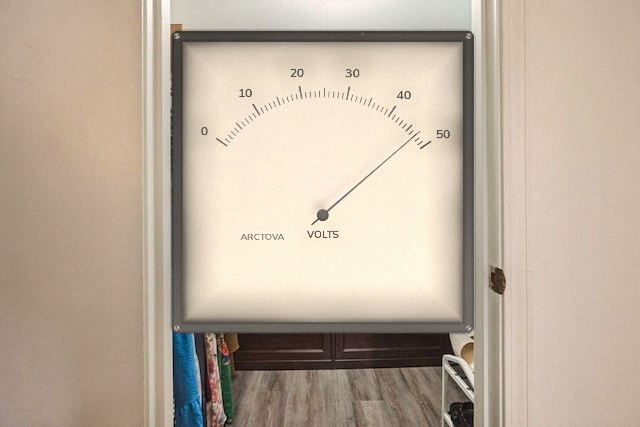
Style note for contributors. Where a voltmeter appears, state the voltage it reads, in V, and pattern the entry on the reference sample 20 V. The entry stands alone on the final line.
47 V
